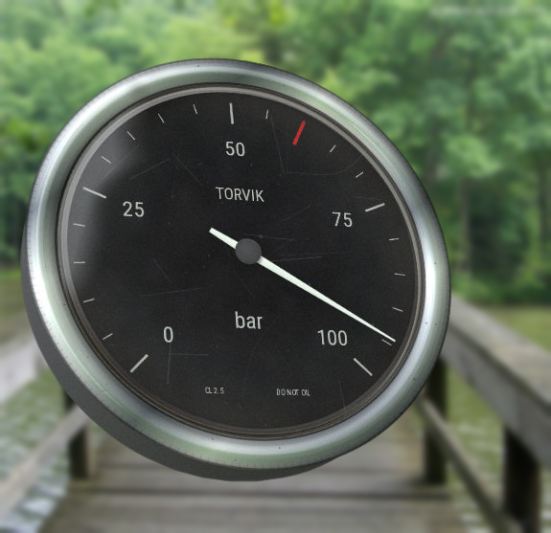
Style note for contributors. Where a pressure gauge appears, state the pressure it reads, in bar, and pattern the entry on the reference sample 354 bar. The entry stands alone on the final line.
95 bar
